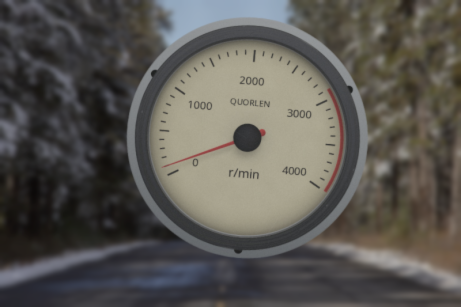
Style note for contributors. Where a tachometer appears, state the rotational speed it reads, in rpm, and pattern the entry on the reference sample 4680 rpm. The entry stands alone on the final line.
100 rpm
